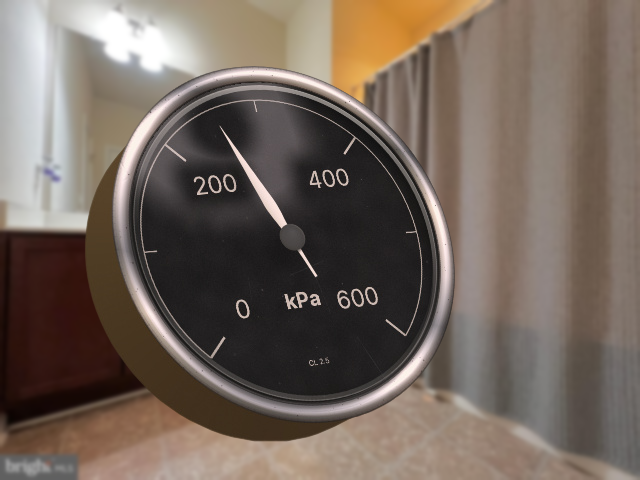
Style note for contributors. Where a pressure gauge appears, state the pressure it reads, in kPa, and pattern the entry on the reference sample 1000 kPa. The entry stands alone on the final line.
250 kPa
